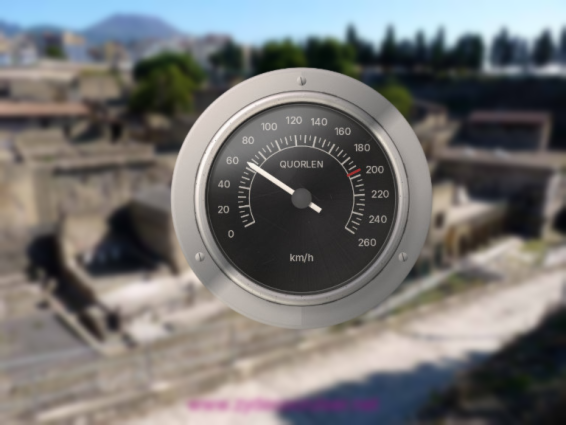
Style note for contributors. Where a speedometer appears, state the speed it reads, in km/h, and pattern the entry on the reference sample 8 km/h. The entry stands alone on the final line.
65 km/h
